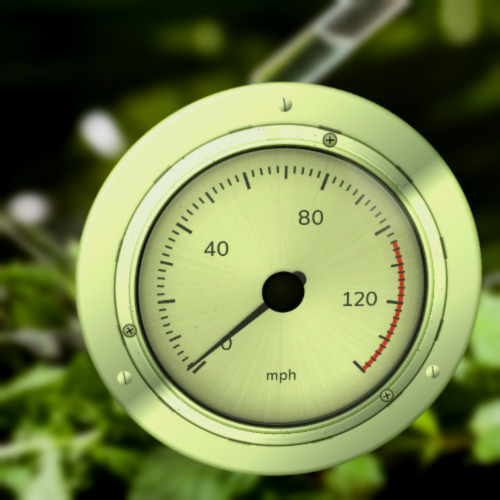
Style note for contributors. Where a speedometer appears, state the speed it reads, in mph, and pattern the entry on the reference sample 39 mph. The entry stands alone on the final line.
2 mph
